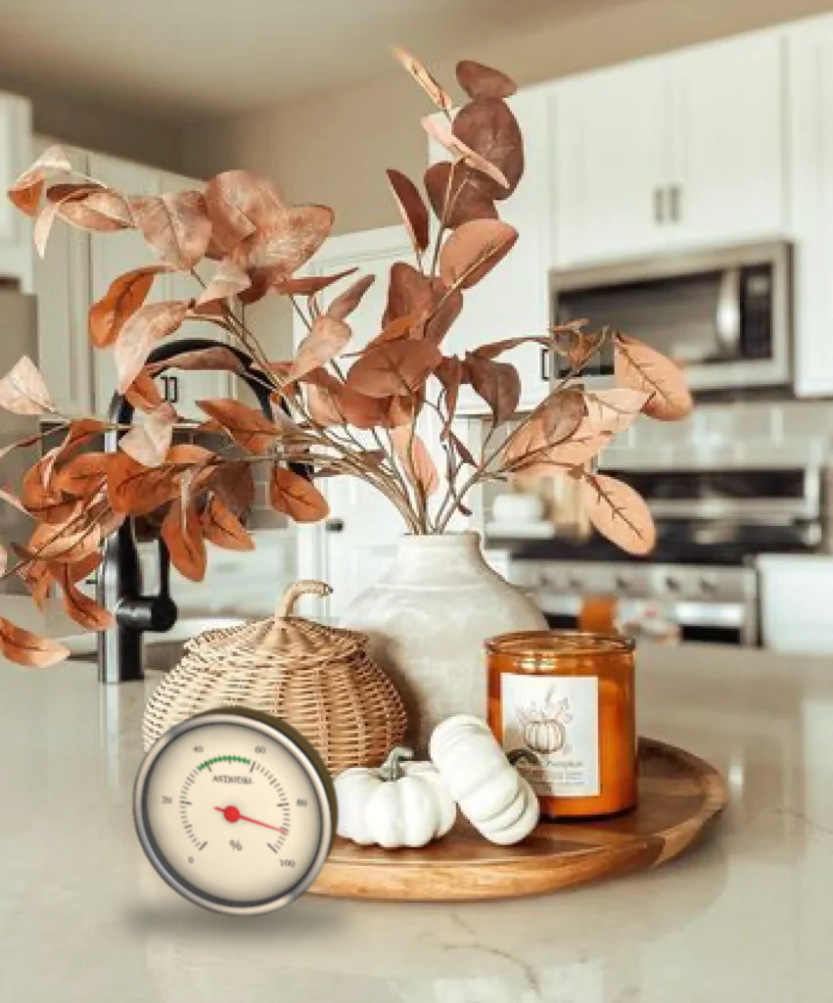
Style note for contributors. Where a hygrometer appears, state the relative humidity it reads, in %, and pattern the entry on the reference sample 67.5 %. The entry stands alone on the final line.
90 %
